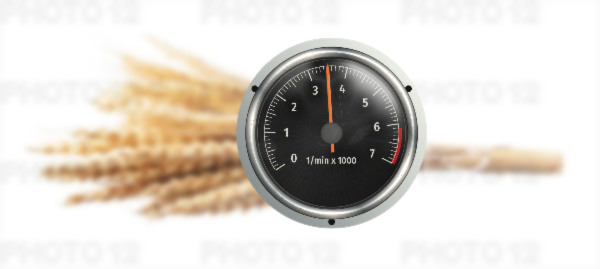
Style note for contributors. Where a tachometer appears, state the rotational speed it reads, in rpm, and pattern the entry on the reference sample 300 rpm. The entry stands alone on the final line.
3500 rpm
